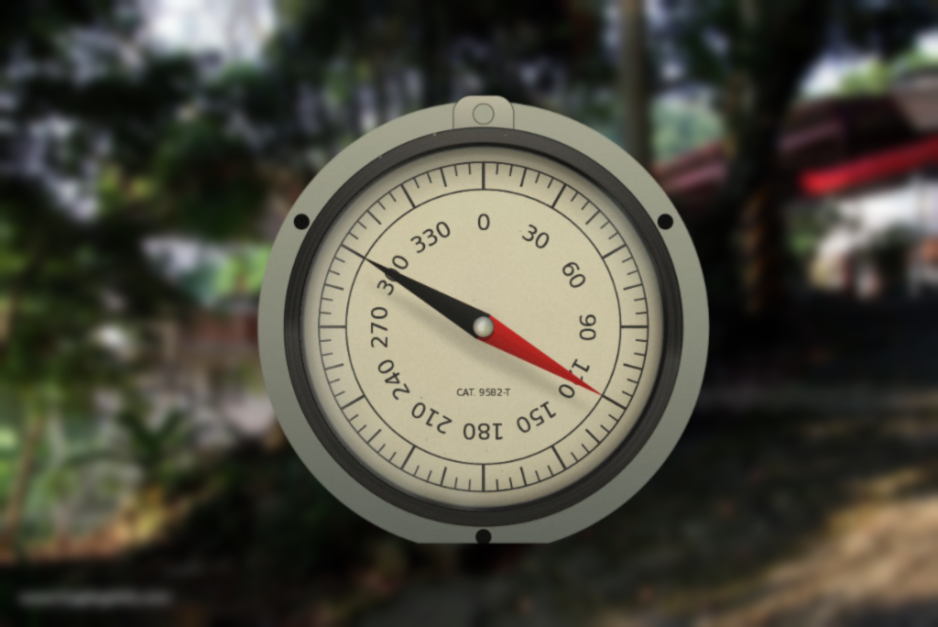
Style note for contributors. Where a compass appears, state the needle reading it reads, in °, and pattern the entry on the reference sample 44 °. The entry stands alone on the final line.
120 °
